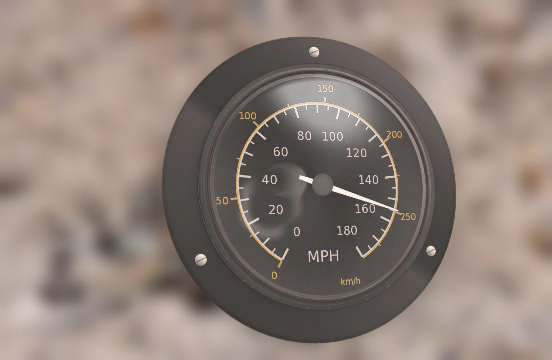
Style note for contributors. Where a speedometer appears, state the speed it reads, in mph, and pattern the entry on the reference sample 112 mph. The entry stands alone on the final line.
155 mph
